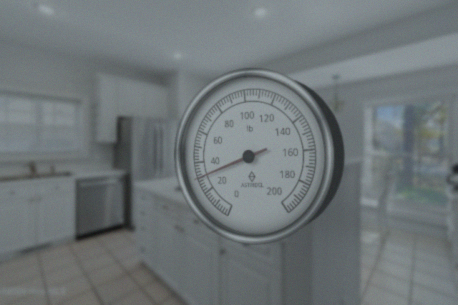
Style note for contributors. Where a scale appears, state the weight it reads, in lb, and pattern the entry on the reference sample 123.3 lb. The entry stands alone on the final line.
30 lb
